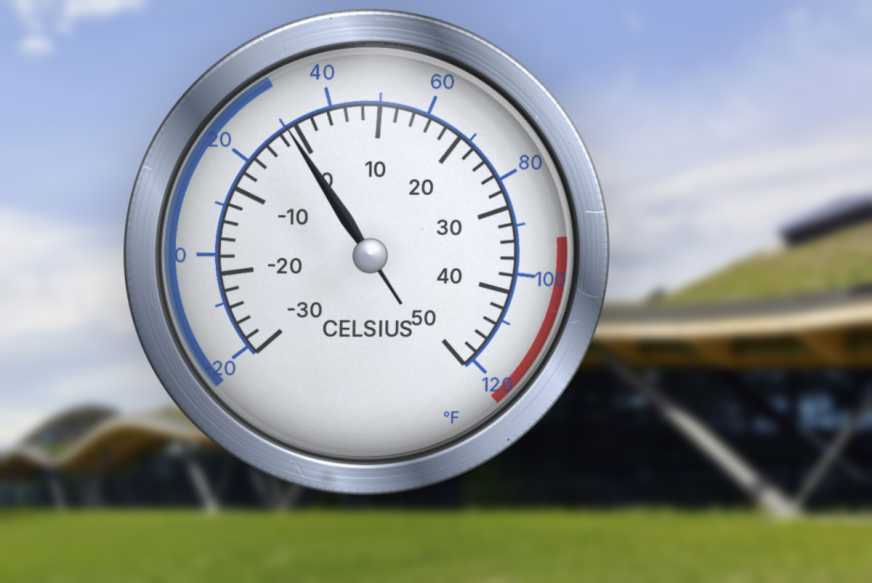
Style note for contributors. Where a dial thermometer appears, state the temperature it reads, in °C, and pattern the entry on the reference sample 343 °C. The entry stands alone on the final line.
-1 °C
